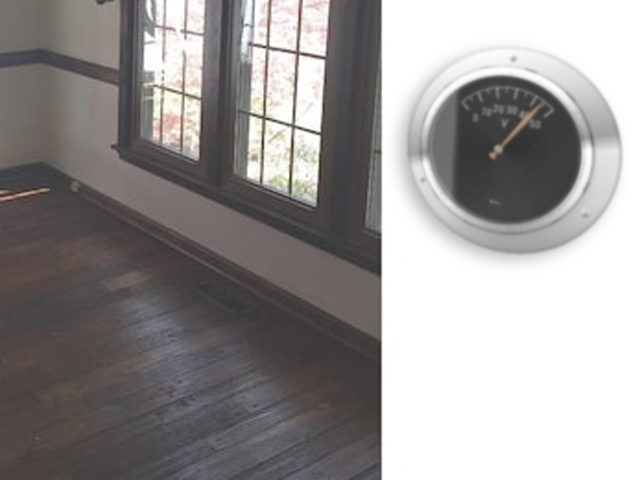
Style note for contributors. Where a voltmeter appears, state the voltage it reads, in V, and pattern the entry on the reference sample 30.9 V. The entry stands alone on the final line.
45 V
